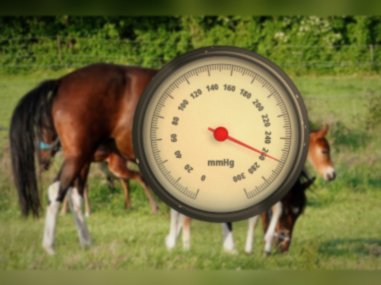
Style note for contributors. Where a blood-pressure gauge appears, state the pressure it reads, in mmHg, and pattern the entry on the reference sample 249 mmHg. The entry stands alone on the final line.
260 mmHg
